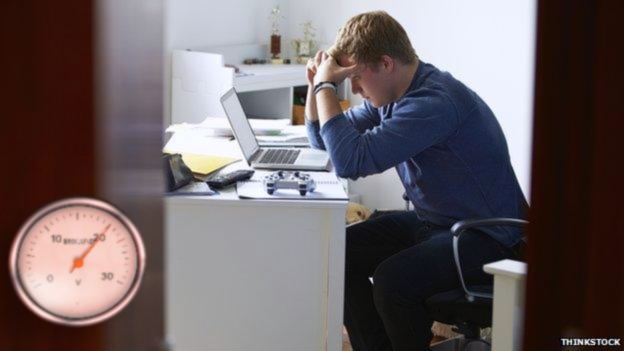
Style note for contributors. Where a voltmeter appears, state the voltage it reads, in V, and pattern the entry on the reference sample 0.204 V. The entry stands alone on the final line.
20 V
